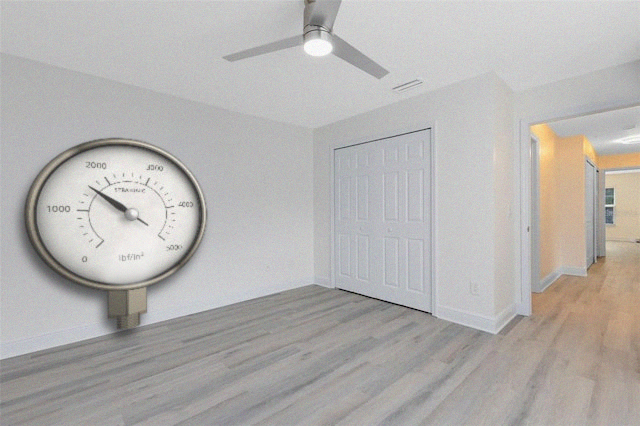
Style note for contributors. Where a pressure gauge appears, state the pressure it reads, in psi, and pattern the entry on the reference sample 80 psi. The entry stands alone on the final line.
1600 psi
